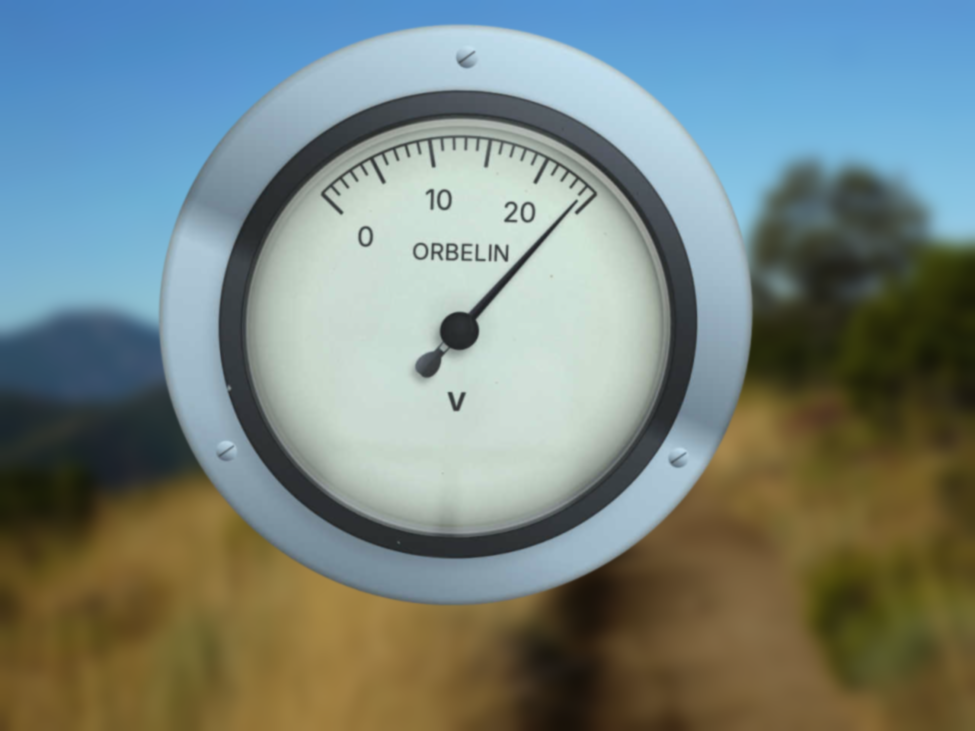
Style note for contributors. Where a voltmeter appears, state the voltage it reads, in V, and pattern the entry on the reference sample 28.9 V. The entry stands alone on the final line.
24 V
